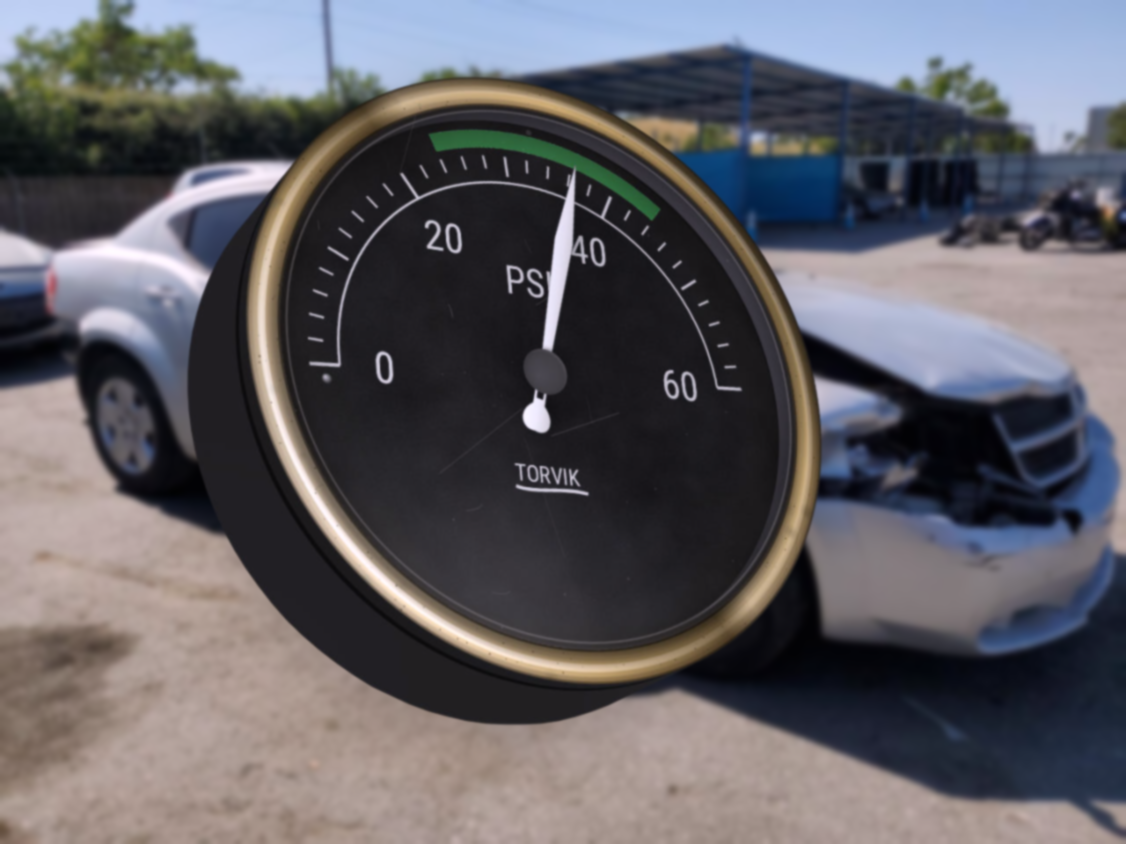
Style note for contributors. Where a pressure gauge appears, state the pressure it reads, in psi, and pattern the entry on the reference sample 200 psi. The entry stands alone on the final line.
36 psi
